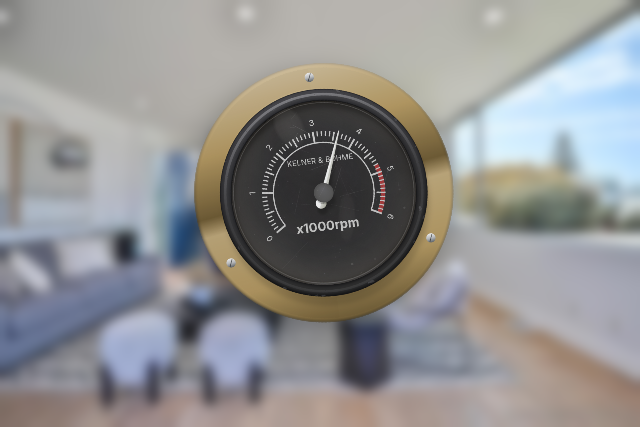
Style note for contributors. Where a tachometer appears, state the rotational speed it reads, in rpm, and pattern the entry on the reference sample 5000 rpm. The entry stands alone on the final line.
3600 rpm
